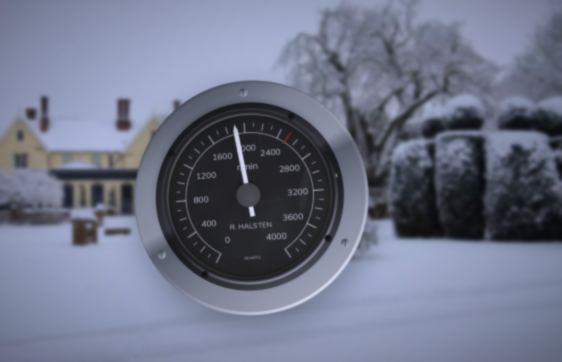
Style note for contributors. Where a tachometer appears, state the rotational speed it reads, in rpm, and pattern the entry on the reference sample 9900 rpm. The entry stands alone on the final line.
1900 rpm
